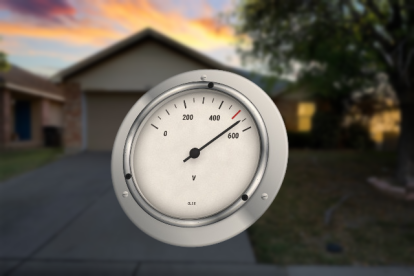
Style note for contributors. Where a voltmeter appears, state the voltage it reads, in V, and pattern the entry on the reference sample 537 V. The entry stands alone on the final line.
550 V
